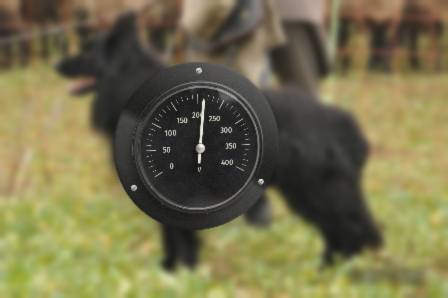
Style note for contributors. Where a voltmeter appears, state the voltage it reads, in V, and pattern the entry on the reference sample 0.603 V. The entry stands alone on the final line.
210 V
